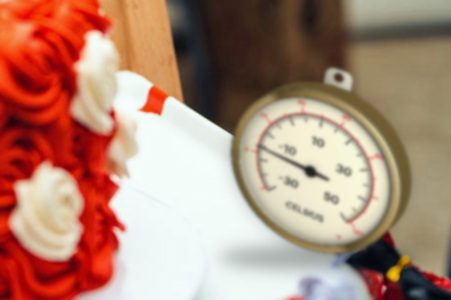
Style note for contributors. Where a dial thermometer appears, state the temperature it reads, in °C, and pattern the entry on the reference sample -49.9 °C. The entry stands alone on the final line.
-15 °C
